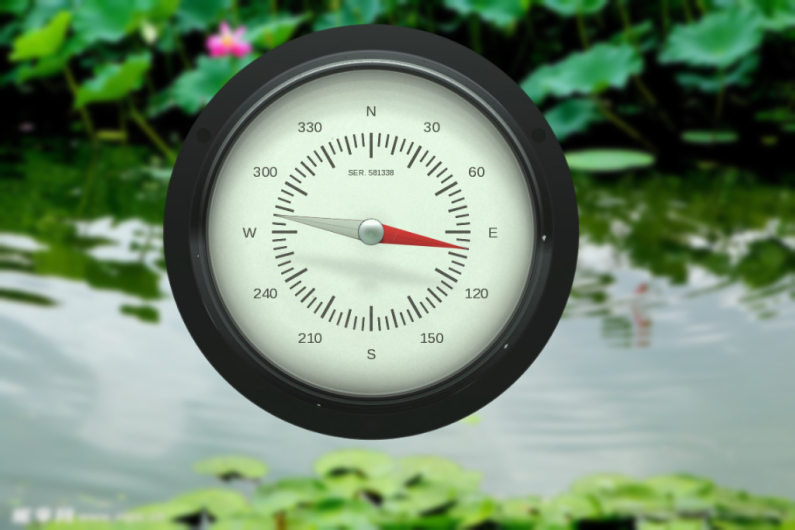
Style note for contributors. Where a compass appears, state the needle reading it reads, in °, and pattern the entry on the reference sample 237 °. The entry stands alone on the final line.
100 °
